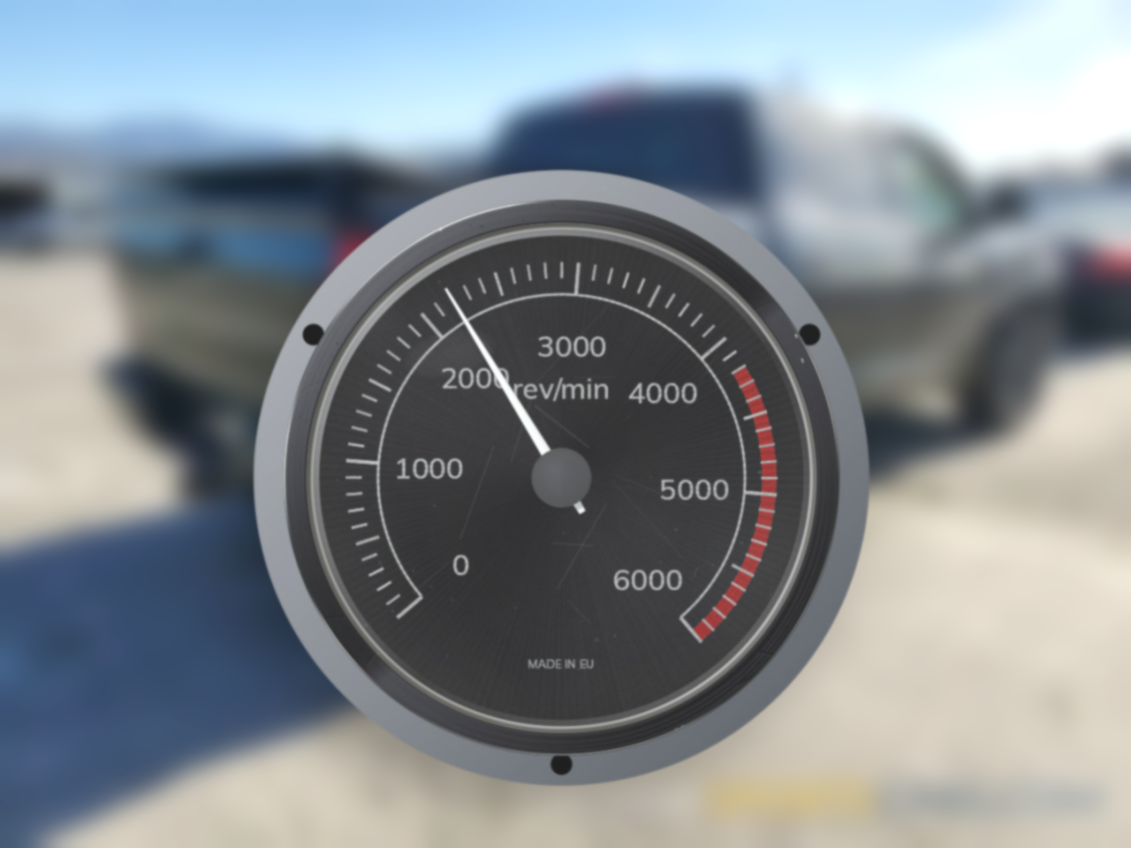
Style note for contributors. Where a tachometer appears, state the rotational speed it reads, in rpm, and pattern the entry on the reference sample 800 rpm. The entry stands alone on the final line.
2200 rpm
